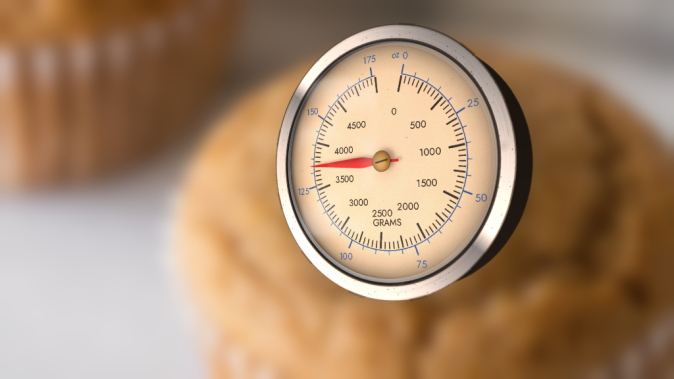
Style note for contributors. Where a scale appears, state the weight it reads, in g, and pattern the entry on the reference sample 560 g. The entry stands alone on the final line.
3750 g
